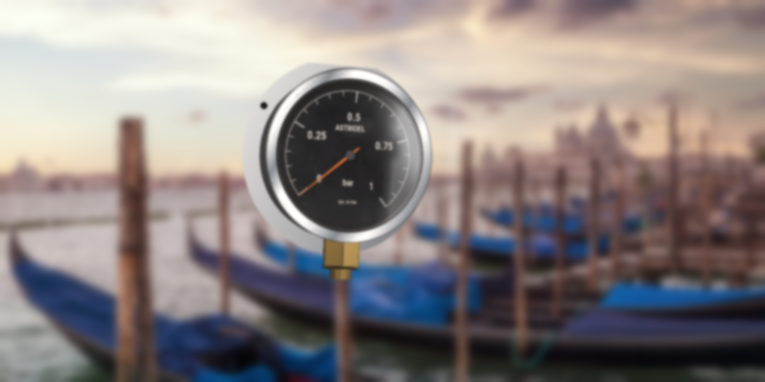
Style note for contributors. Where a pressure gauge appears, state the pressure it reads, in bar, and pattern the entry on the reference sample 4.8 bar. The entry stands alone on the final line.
0 bar
